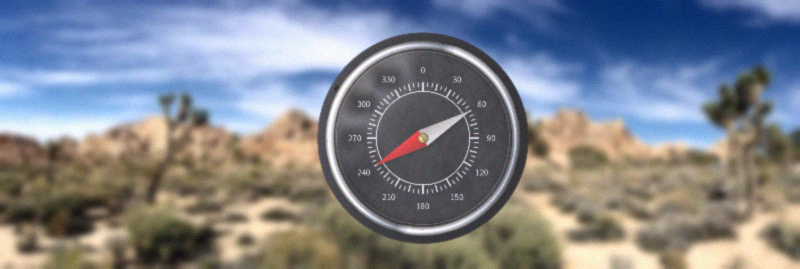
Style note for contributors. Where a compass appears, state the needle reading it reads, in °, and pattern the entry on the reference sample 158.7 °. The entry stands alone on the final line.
240 °
